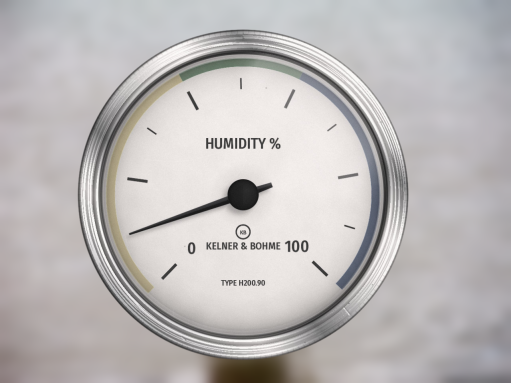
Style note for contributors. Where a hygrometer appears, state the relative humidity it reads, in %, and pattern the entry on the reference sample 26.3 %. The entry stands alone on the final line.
10 %
